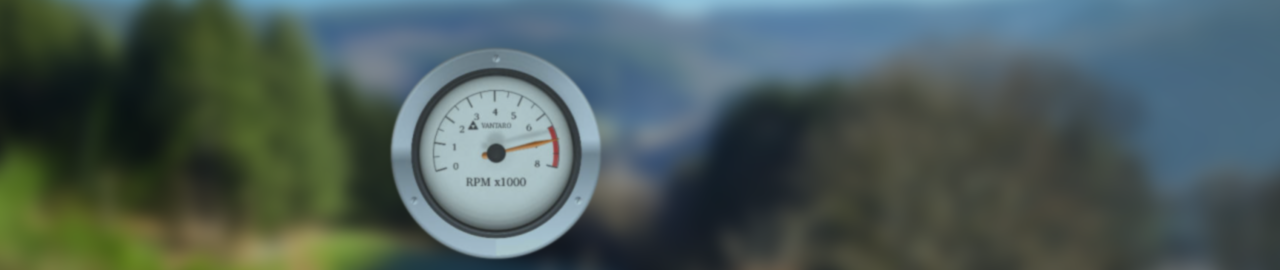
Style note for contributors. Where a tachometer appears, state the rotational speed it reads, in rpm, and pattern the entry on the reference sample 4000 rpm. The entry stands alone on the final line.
7000 rpm
